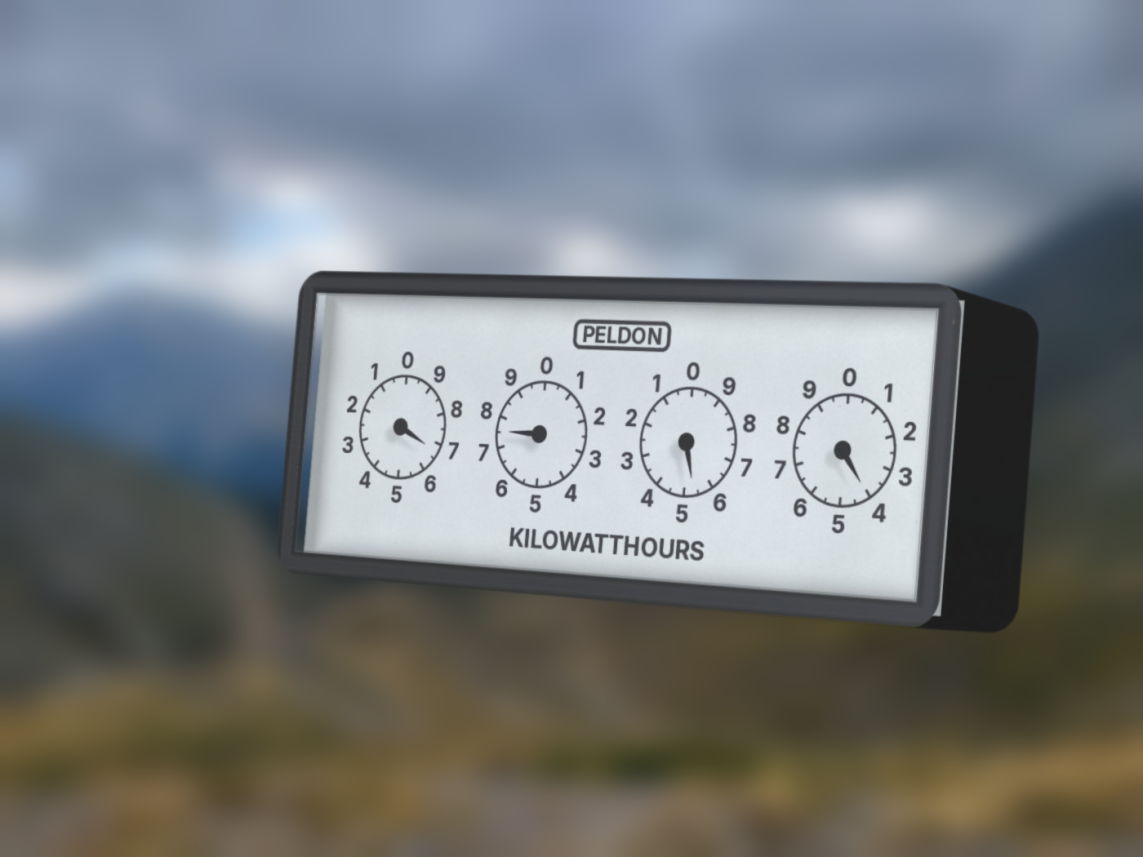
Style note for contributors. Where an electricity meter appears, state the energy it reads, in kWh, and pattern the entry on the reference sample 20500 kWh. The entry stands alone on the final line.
6754 kWh
